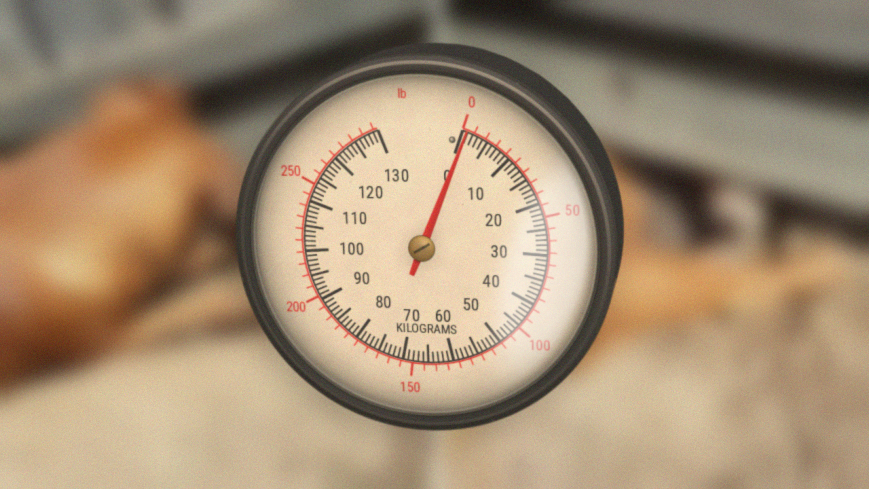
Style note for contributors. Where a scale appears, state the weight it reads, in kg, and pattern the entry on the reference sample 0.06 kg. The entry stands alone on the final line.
1 kg
